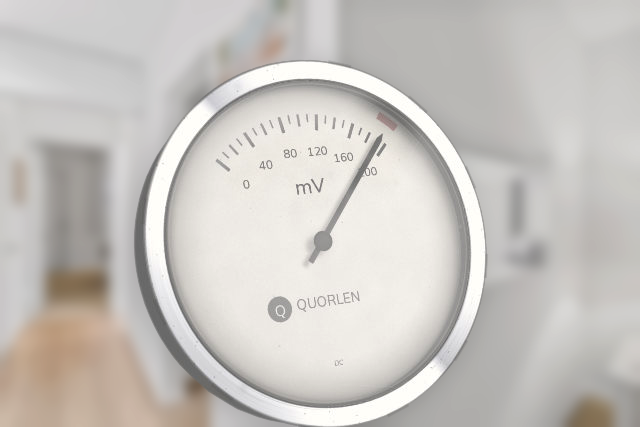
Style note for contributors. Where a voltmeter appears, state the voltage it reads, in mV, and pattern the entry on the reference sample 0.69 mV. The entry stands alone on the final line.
190 mV
